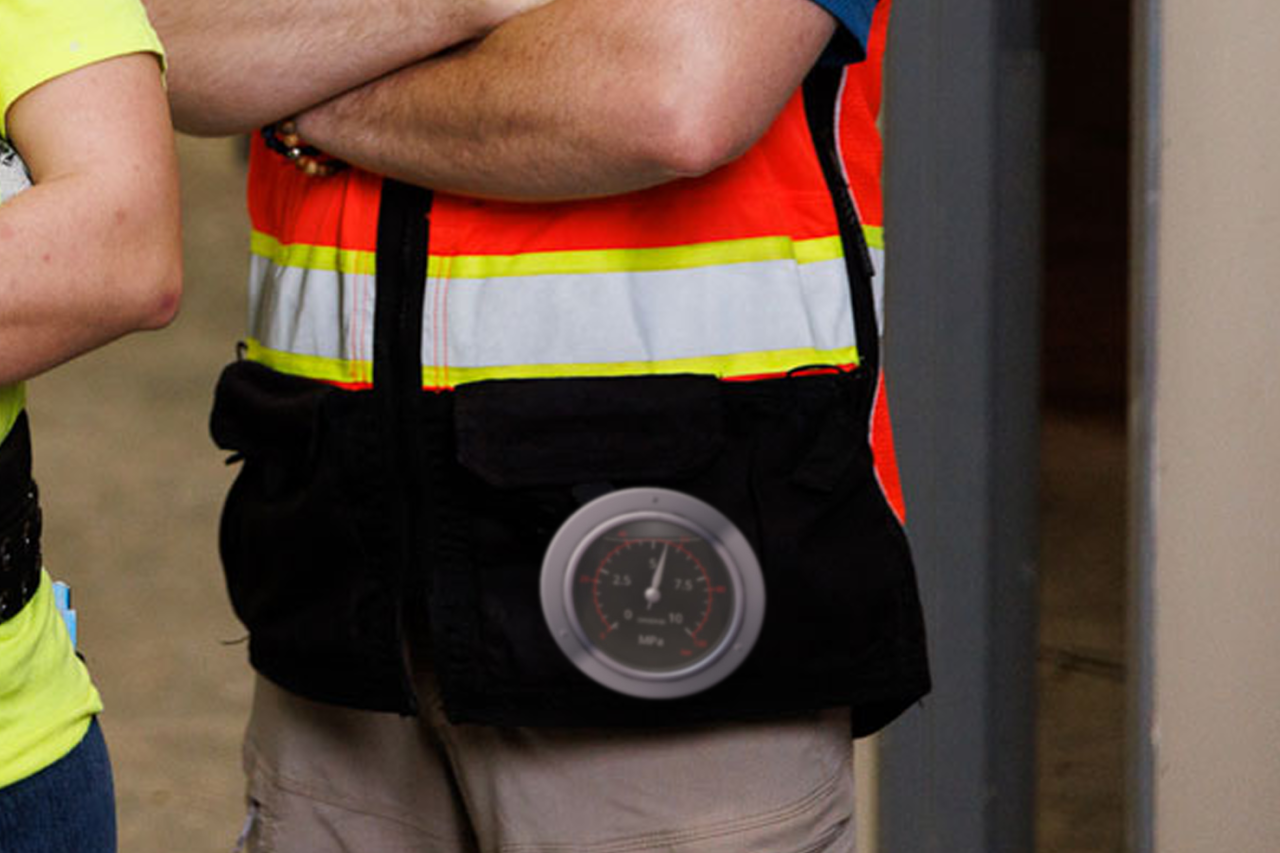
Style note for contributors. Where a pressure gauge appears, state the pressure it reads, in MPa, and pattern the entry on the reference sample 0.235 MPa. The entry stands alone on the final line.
5.5 MPa
